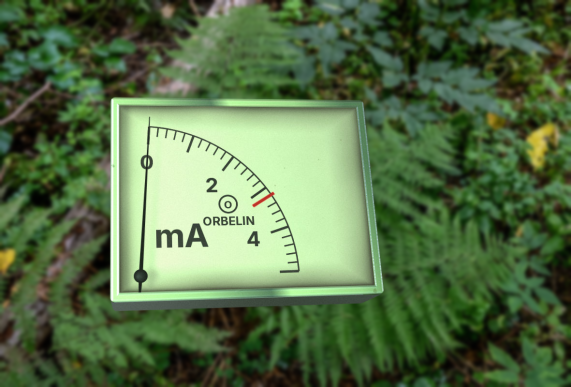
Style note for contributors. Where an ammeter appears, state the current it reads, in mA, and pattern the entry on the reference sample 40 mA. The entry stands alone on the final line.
0 mA
